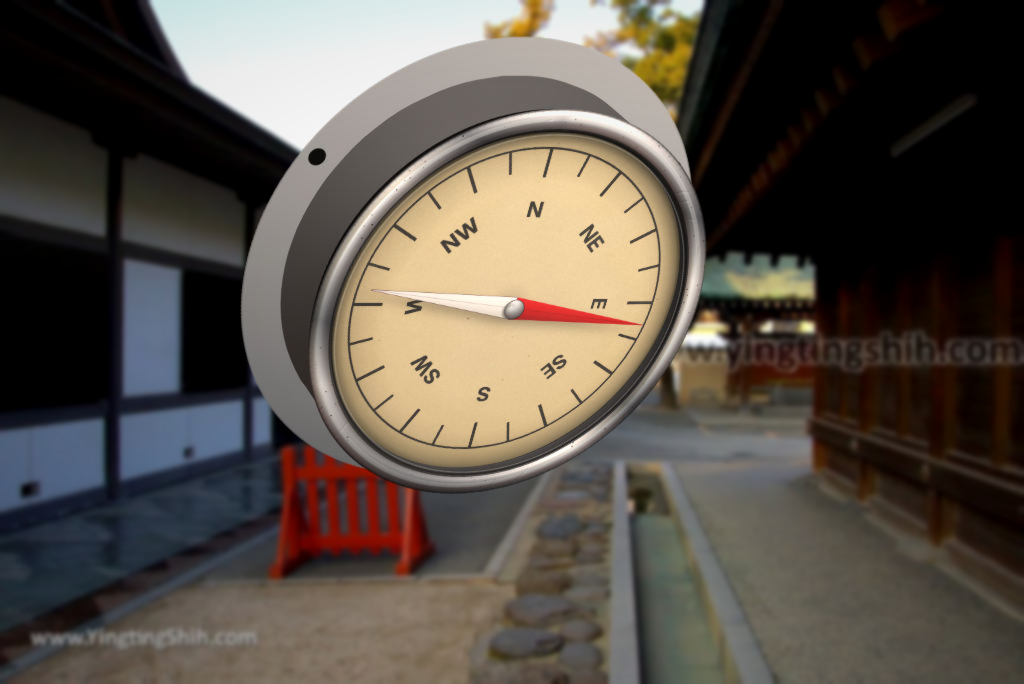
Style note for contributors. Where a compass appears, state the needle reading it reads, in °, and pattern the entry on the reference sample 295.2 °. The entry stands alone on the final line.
97.5 °
